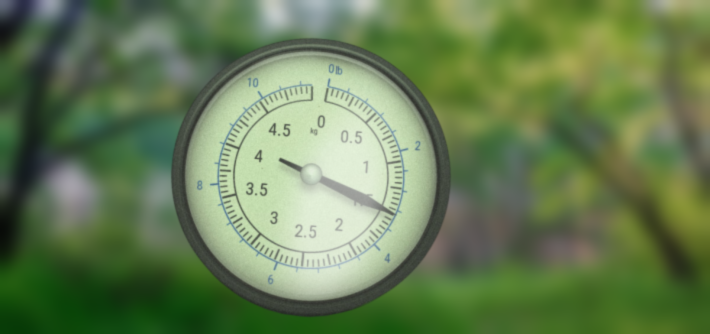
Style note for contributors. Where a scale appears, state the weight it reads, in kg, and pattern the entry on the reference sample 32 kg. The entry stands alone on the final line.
1.5 kg
